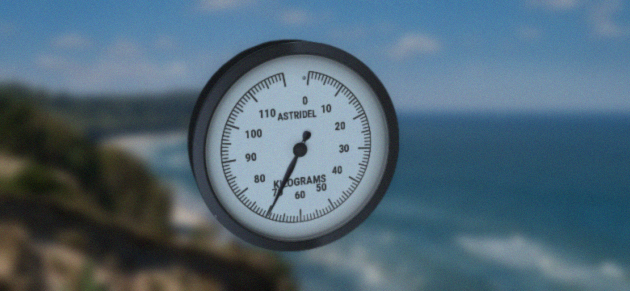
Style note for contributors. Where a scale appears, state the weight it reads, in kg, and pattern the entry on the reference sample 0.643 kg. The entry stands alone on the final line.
70 kg
